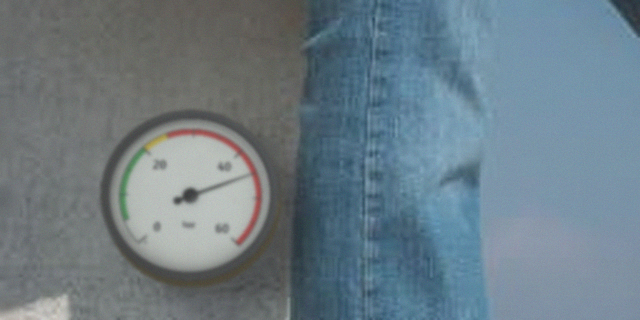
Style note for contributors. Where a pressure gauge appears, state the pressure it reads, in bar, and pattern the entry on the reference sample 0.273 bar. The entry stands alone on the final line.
45 bar
